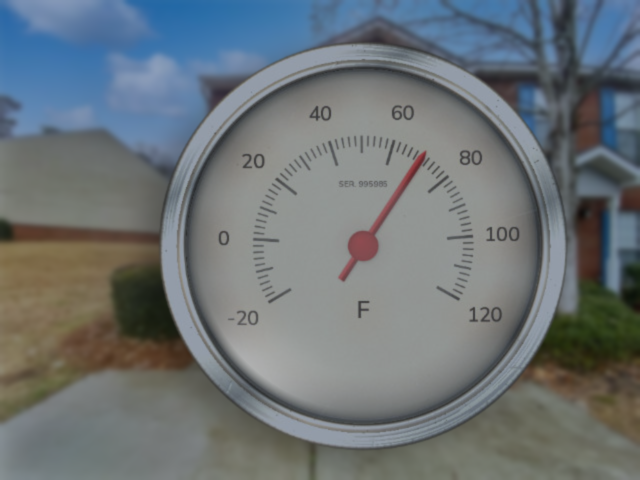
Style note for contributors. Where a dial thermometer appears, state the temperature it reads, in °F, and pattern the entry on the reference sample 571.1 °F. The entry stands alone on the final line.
70 °F
